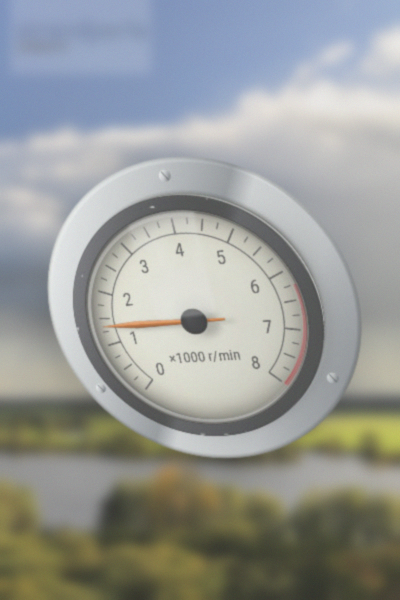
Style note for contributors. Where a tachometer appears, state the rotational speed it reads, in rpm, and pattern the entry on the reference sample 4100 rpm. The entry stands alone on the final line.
1375 rpm
